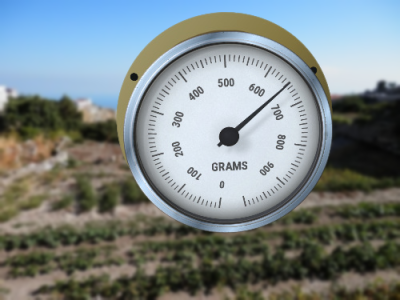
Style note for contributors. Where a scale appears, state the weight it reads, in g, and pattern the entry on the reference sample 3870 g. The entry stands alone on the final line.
650 g
